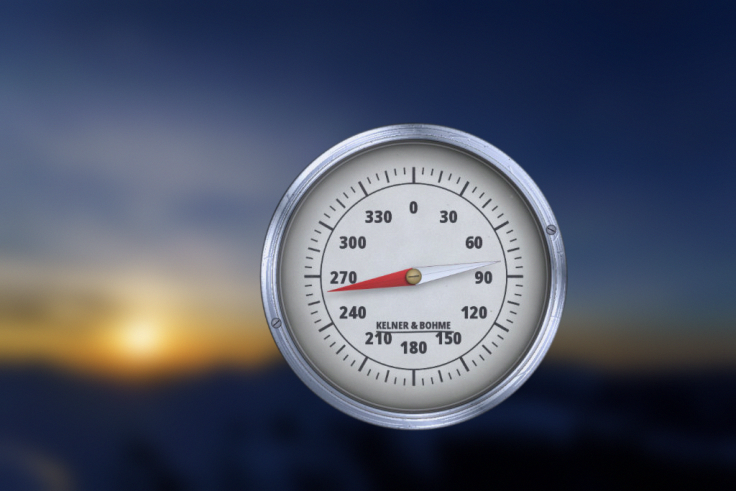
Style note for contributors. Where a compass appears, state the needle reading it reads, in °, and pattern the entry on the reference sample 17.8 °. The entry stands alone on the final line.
260 °
